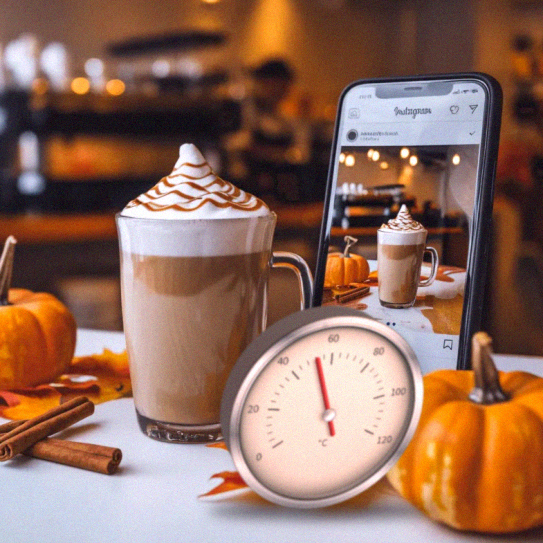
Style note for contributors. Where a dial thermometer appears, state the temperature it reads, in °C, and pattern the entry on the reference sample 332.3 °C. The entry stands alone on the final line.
52 °C
